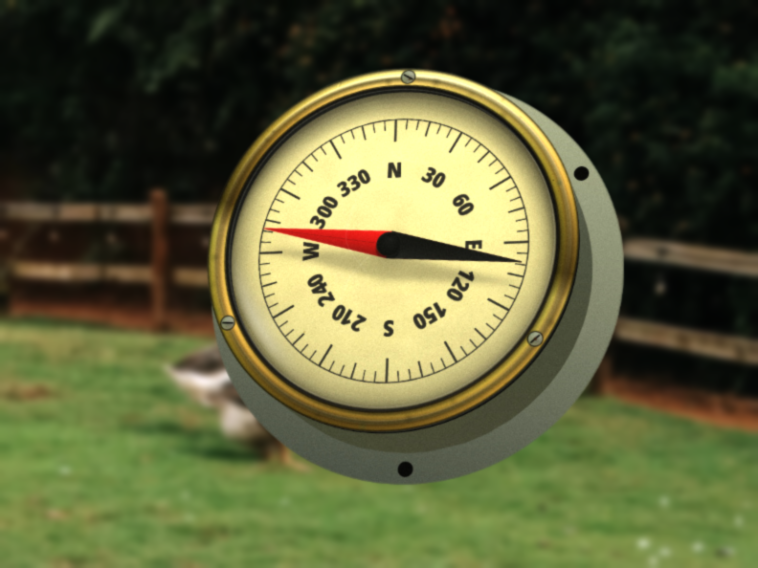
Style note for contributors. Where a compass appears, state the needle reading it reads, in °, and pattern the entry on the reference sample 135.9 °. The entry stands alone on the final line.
280 °
